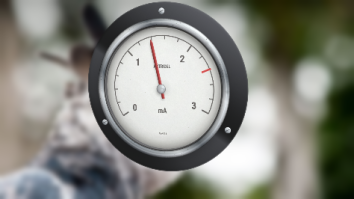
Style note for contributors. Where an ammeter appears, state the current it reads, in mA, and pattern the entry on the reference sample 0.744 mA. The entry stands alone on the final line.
1.4 mA
